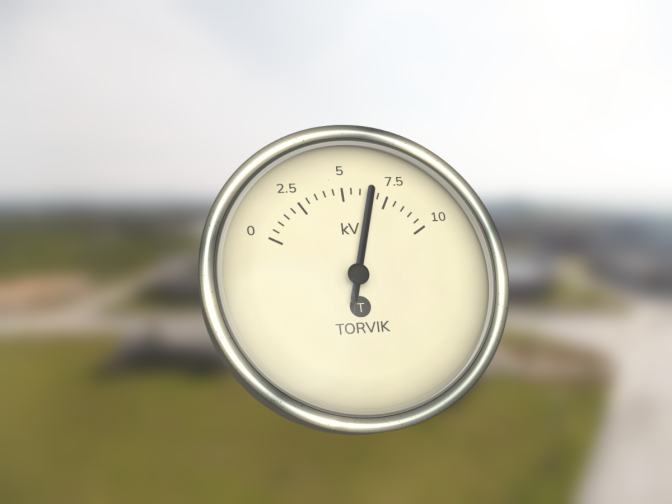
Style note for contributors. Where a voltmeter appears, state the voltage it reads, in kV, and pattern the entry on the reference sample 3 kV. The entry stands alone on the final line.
6.5 kV
